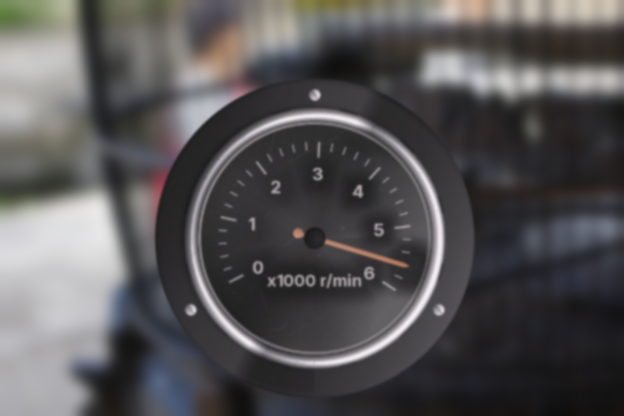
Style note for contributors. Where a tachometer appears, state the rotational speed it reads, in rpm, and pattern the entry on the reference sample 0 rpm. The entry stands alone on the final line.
5600 rpm
